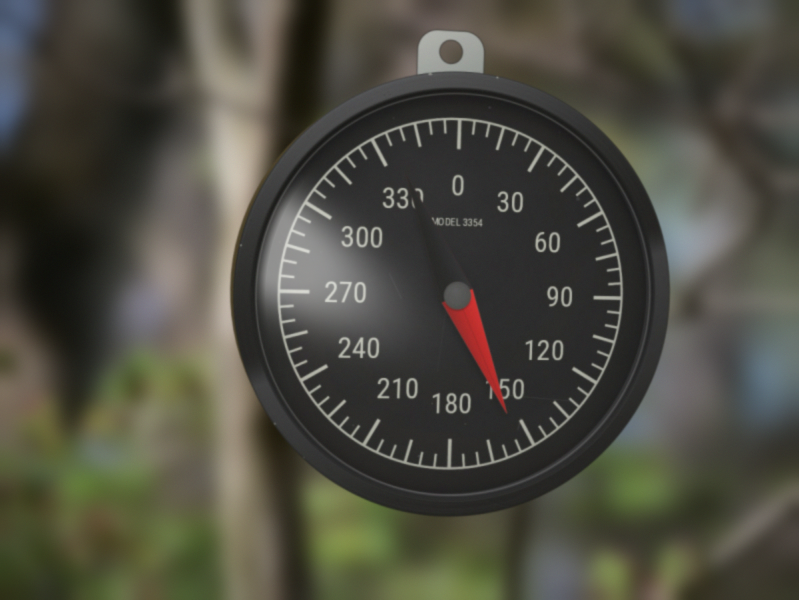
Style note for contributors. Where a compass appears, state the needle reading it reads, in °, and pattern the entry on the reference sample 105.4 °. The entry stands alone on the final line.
155 °
